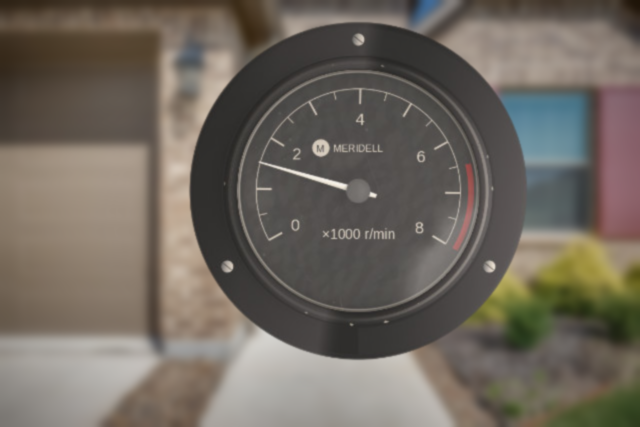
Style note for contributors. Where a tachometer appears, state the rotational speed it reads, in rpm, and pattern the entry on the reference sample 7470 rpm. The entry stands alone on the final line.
1500 rpm
